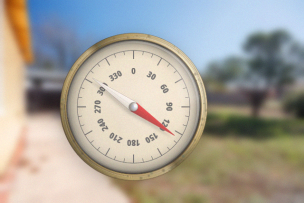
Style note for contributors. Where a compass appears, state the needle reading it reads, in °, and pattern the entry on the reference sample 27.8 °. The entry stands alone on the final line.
125 °
